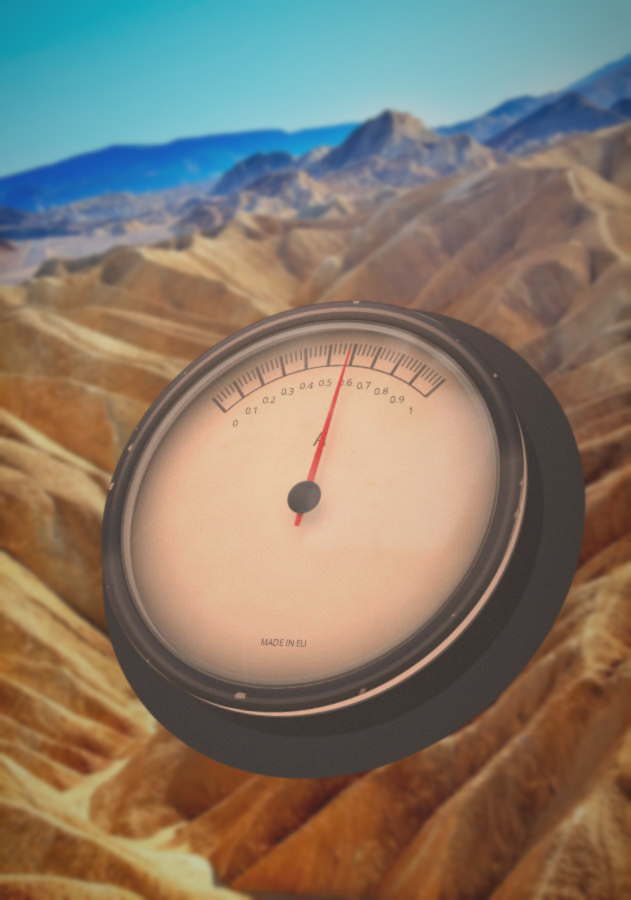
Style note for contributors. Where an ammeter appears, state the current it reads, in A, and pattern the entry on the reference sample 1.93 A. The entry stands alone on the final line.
0.6 A
